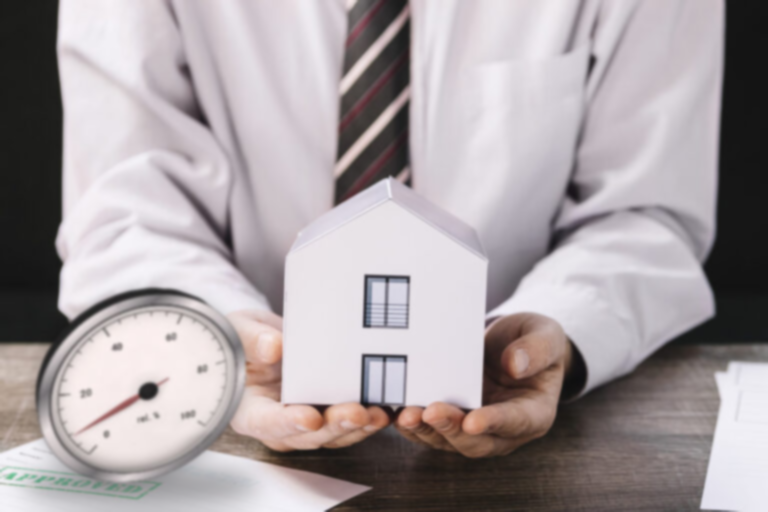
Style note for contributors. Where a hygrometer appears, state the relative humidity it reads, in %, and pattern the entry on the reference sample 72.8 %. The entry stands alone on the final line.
8 %
